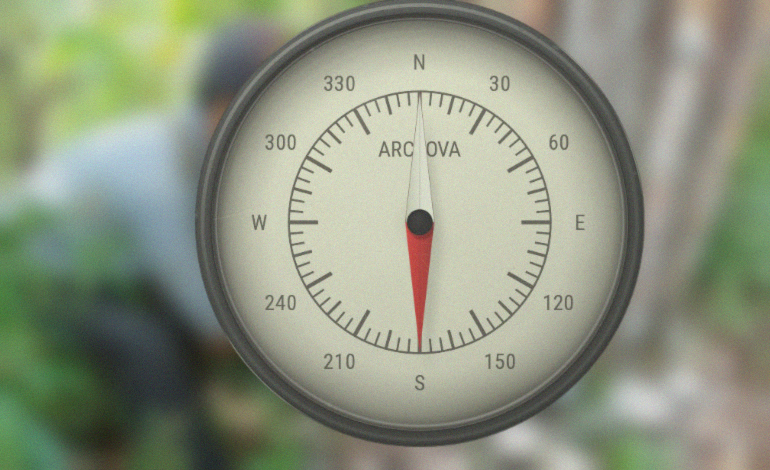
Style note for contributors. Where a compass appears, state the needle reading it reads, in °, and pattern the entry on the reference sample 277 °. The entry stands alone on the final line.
180 °
